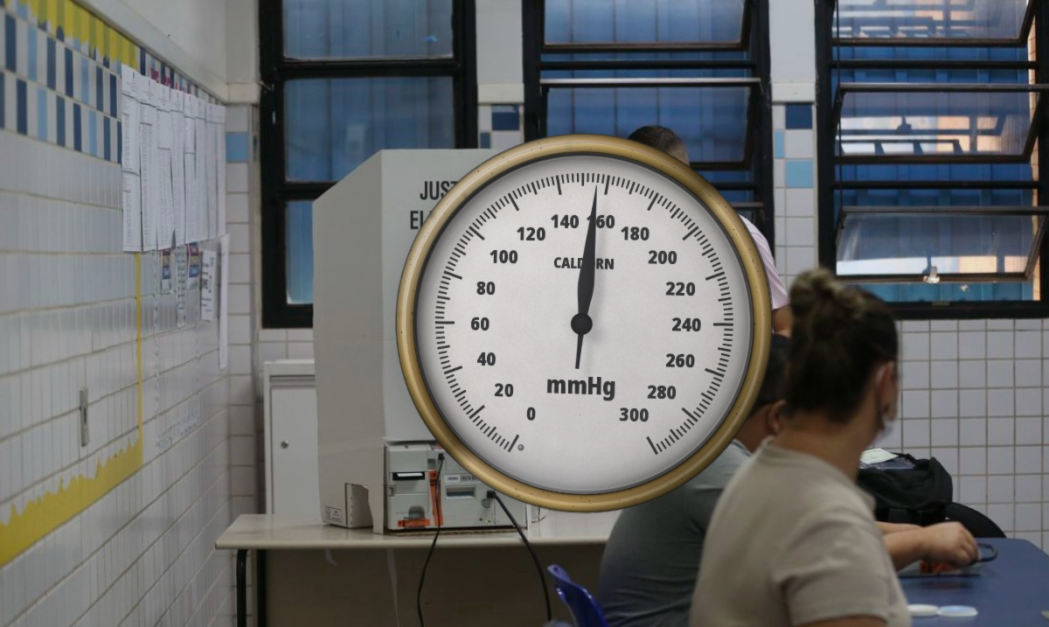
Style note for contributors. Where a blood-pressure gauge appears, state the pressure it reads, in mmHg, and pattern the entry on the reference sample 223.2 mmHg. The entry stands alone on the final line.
156 mmHg
